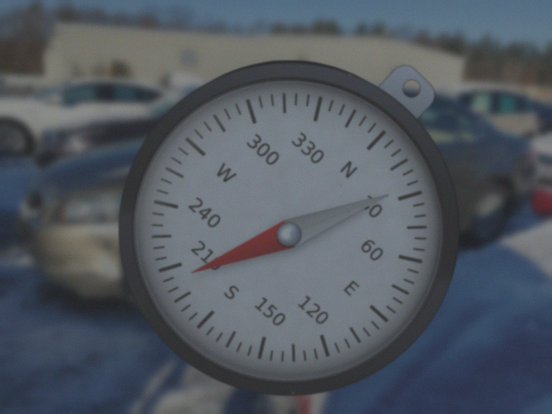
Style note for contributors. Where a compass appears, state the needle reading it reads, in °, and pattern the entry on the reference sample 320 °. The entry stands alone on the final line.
205 °
